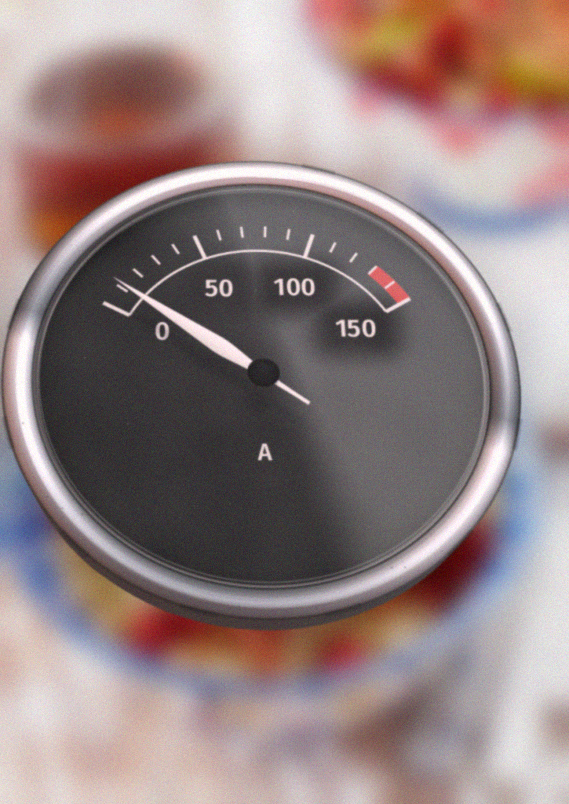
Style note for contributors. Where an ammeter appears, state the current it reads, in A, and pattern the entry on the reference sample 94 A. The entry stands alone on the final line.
10 A
